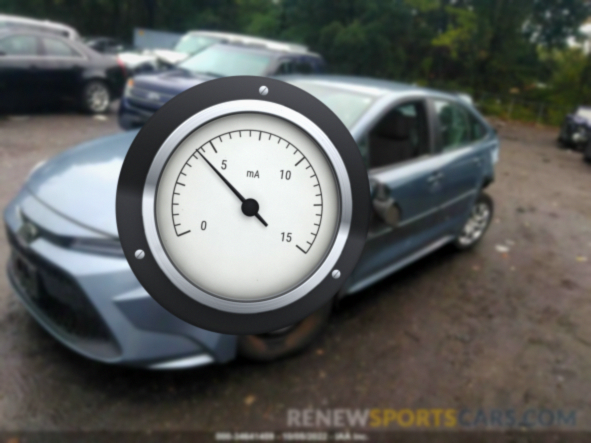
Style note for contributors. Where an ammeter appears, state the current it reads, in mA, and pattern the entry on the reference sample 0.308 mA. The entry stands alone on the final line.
4.25 mA
